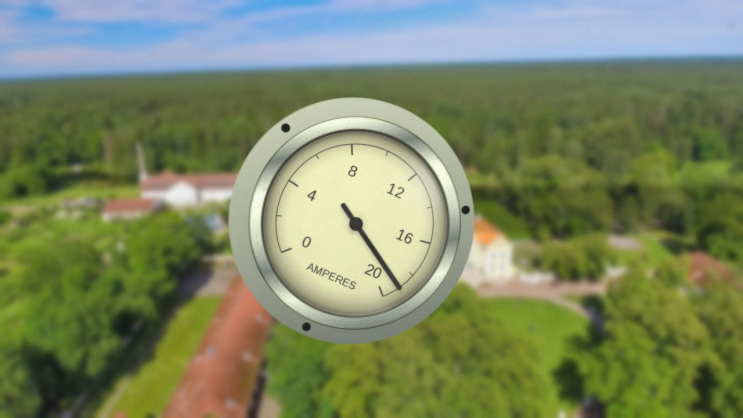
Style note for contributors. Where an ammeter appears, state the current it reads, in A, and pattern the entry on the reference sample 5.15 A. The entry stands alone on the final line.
19 A
